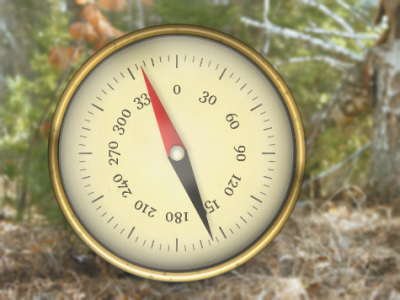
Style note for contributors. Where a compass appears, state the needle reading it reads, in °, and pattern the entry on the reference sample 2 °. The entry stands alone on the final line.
337.5 °
